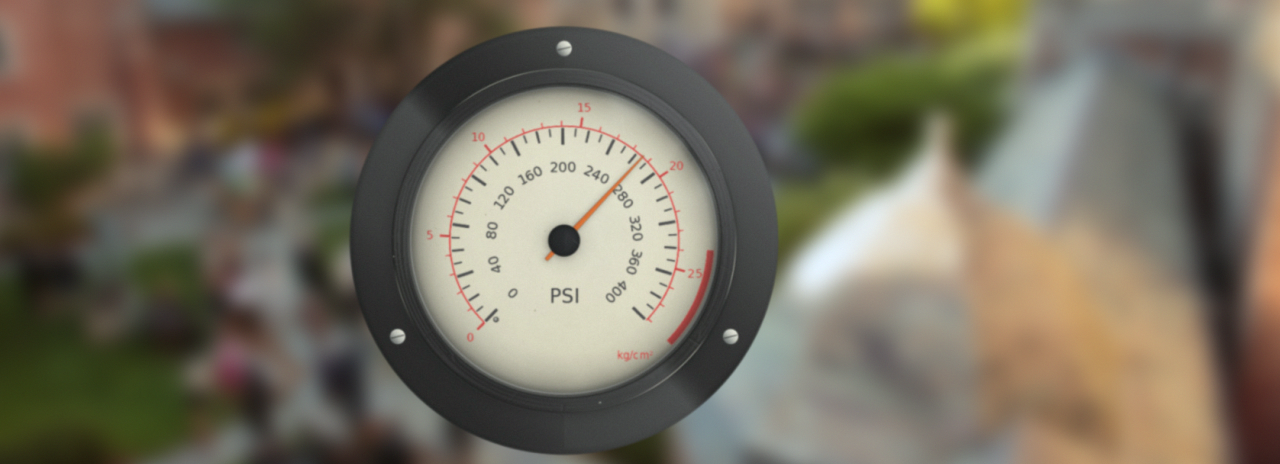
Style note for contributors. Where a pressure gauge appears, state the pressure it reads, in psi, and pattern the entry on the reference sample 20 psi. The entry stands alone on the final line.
265 psi
